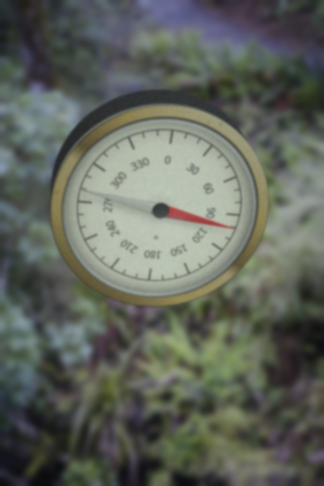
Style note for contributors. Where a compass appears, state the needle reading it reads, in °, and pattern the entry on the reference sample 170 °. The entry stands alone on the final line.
100 °
